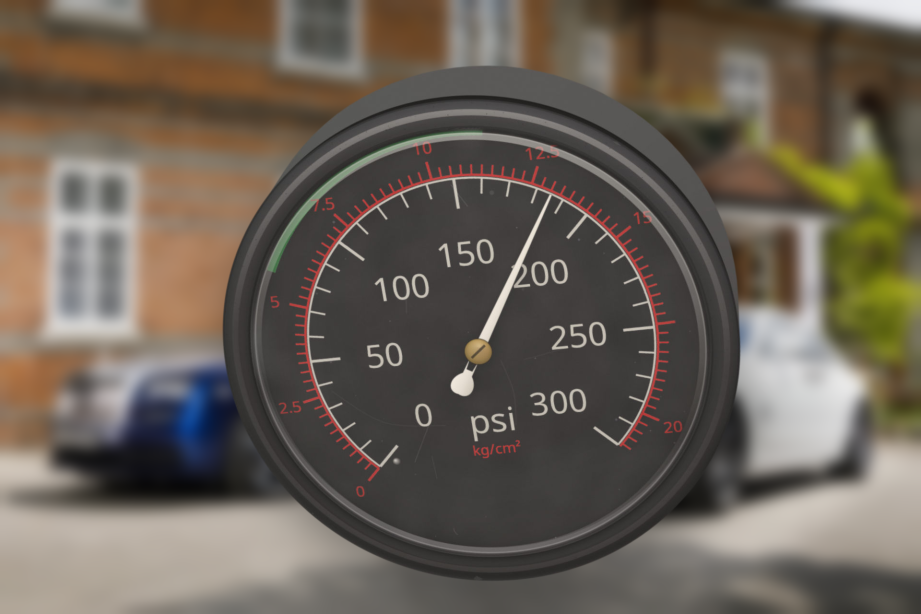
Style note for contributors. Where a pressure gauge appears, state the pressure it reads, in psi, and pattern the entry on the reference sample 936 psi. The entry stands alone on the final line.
185 psi
